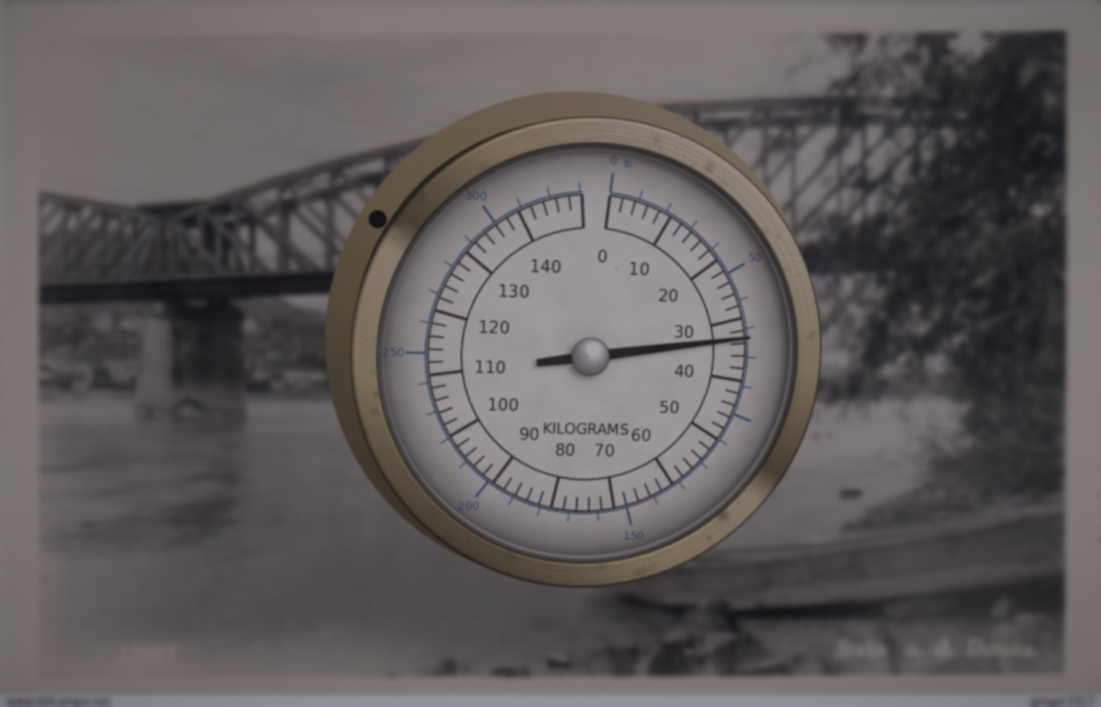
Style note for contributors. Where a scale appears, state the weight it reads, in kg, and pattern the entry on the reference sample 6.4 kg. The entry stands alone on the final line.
33 kg
